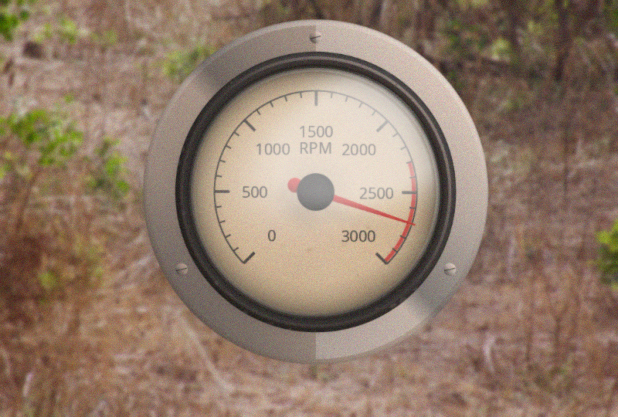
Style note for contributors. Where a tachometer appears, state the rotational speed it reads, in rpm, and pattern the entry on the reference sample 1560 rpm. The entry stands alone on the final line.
2700 rpm
